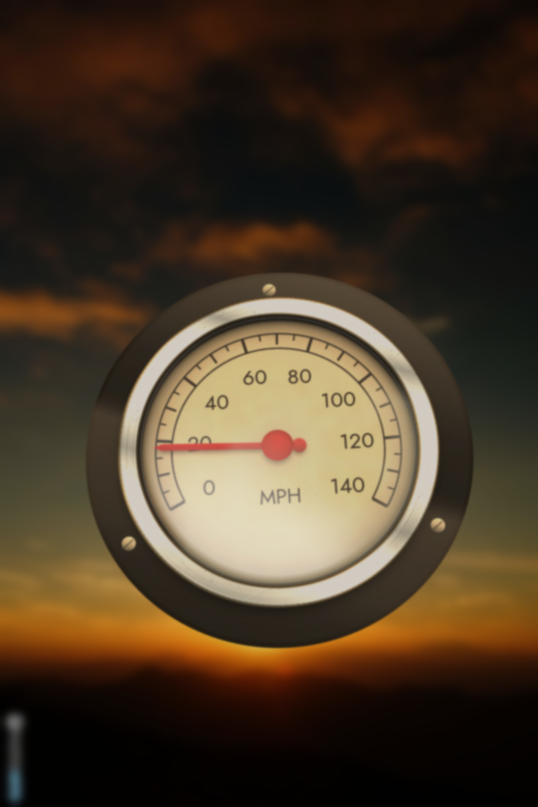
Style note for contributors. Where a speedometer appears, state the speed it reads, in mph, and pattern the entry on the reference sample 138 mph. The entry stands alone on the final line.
17.5 mph
